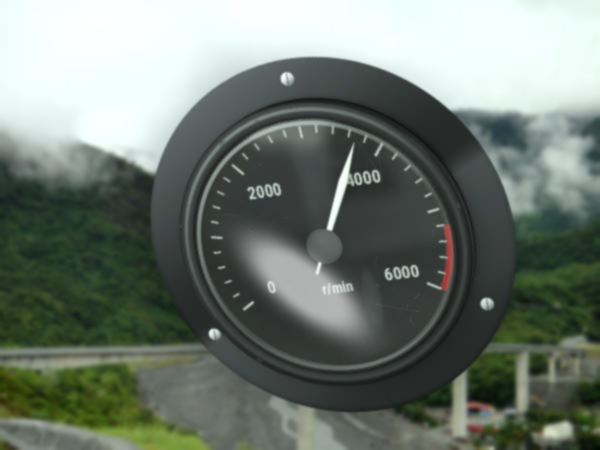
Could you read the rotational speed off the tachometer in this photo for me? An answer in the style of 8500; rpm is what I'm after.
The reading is 3700; rpm
